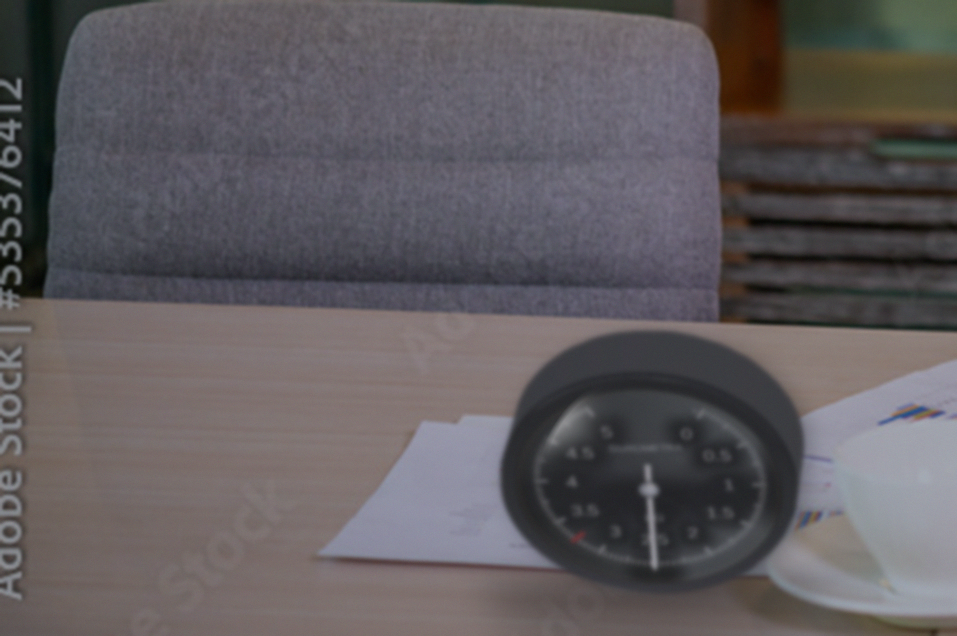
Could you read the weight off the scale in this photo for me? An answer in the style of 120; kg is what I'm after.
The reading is 2.5; kg
